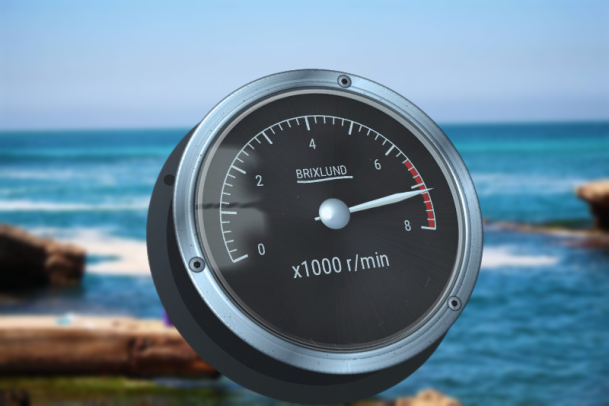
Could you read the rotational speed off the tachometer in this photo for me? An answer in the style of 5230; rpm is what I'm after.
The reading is 7200; rpm
